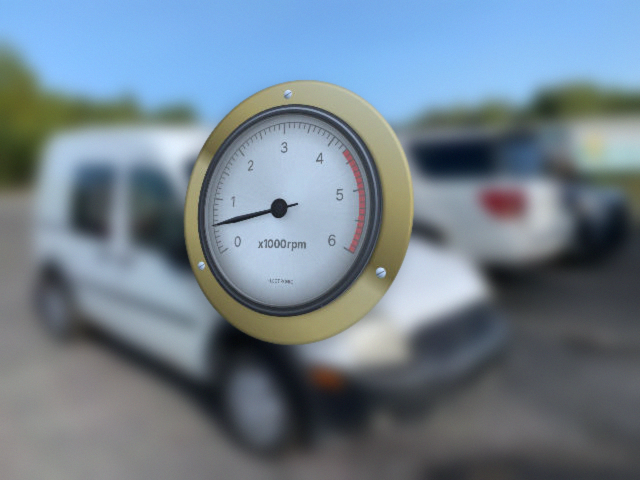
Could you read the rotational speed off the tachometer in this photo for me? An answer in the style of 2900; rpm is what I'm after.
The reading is 500; rpm
